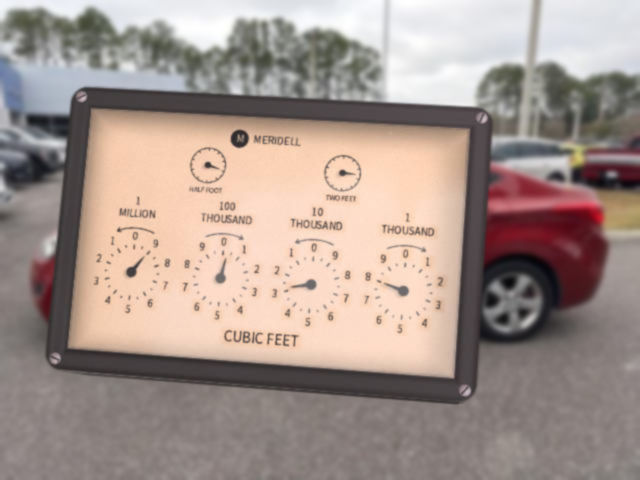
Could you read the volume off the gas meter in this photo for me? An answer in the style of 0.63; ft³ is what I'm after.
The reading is 902800; ft³
